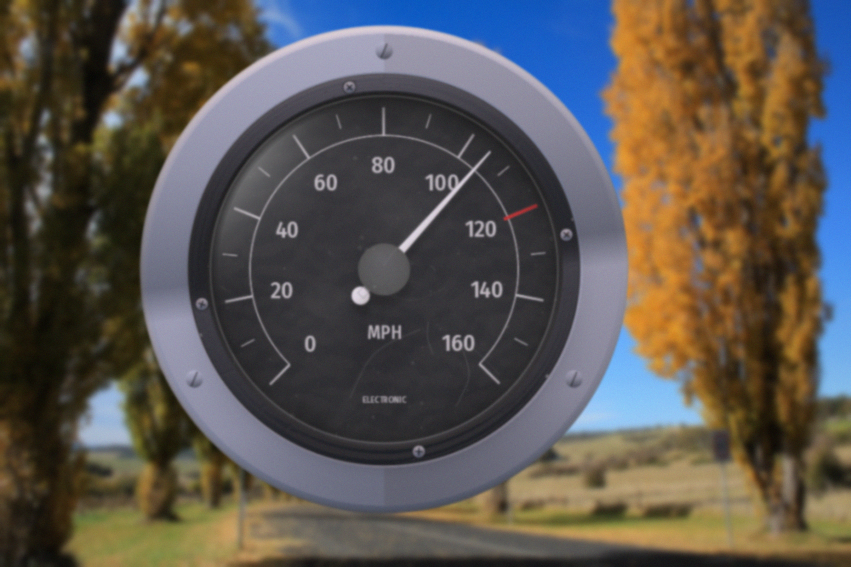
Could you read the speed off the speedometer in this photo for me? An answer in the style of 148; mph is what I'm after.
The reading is 105; mph
